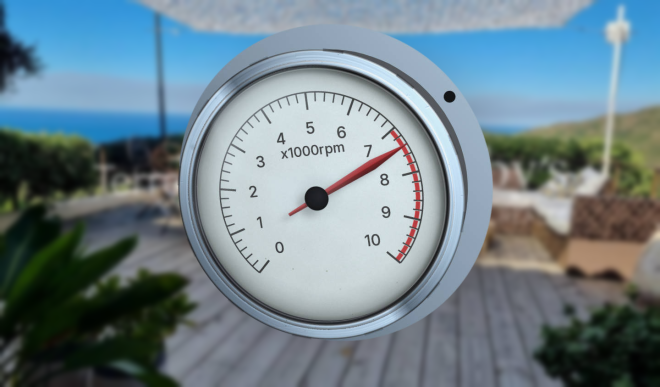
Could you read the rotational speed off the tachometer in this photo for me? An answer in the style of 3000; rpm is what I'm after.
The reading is 7400; rpm
